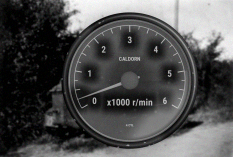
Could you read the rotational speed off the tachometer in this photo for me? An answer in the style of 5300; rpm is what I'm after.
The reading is 250; rpm
